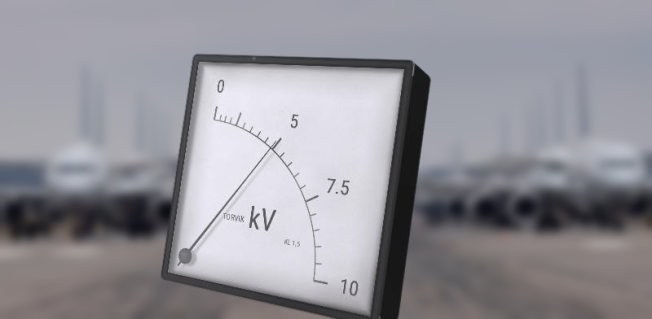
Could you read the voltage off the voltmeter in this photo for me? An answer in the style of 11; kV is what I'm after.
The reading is 5; kV
